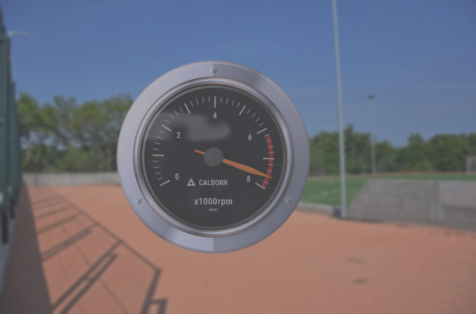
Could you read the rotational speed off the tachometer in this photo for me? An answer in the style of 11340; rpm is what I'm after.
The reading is 7600; rpm
